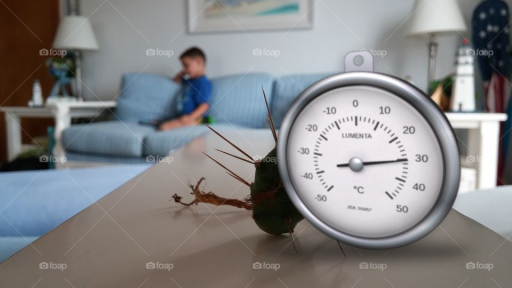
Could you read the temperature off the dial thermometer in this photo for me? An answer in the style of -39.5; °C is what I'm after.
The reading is 30; °C
